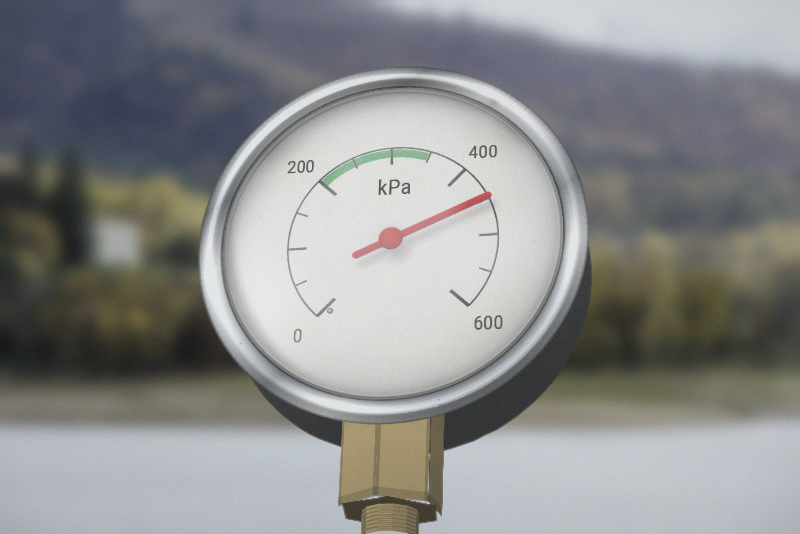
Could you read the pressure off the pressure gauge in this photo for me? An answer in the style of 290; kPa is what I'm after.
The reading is 450; kPa
